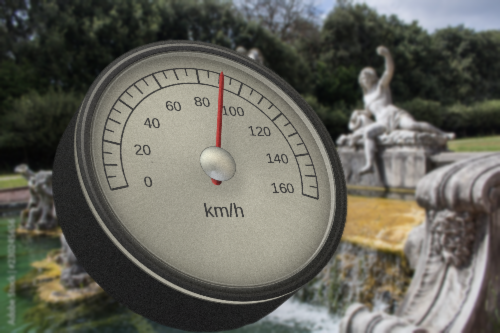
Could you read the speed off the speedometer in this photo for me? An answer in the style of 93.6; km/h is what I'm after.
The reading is 90; km/h
